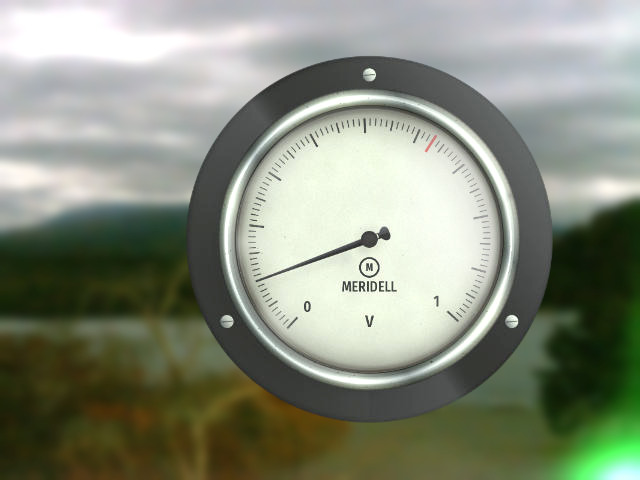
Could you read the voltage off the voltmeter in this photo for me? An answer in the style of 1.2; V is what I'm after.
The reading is 0.1; V
